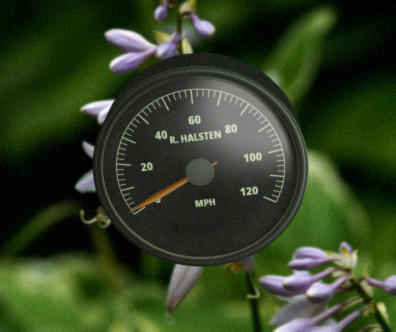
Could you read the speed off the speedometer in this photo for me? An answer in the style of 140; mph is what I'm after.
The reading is 2; mph
